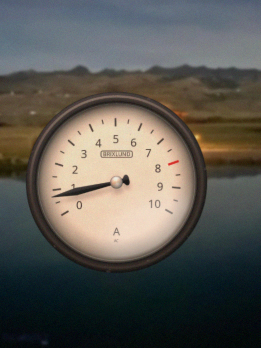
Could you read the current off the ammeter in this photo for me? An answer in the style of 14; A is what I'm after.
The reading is 0.75; A
